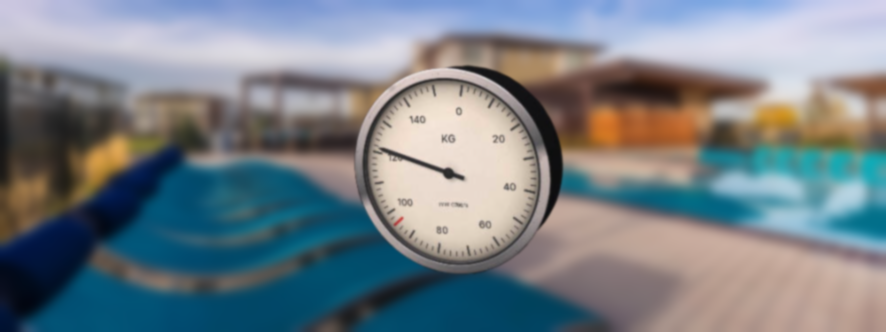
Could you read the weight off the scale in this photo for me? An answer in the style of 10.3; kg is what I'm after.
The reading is 122; kg
